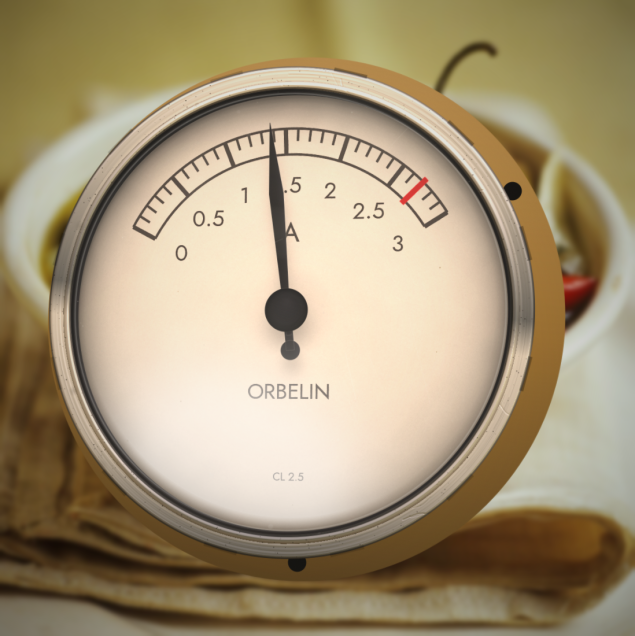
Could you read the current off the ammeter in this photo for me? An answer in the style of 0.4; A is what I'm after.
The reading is 1.4; A
